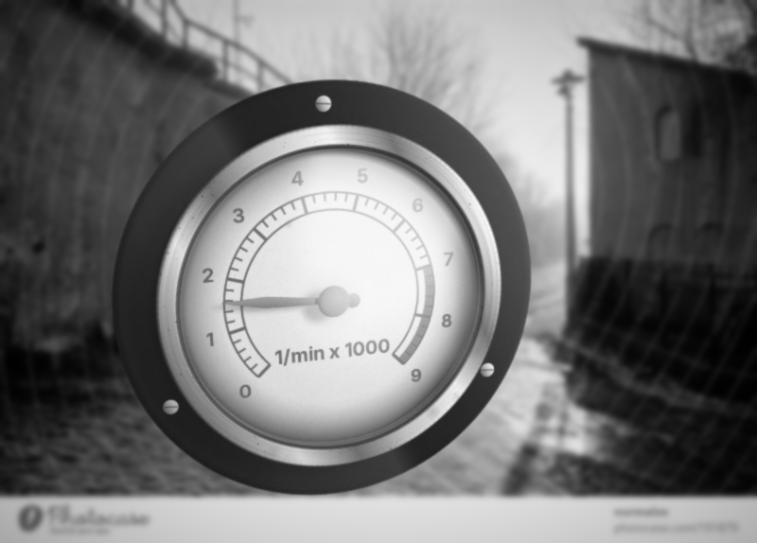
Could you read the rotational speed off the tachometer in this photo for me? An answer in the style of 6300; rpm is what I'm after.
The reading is 1600; rpm
